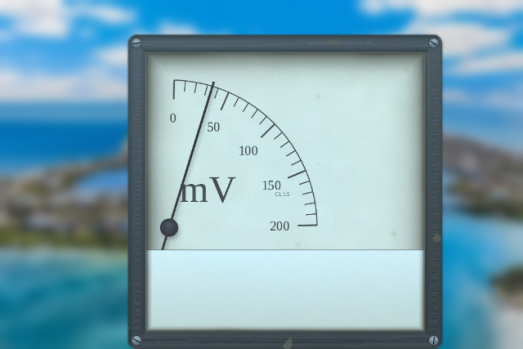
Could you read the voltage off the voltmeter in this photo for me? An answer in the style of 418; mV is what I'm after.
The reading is 35; mV
